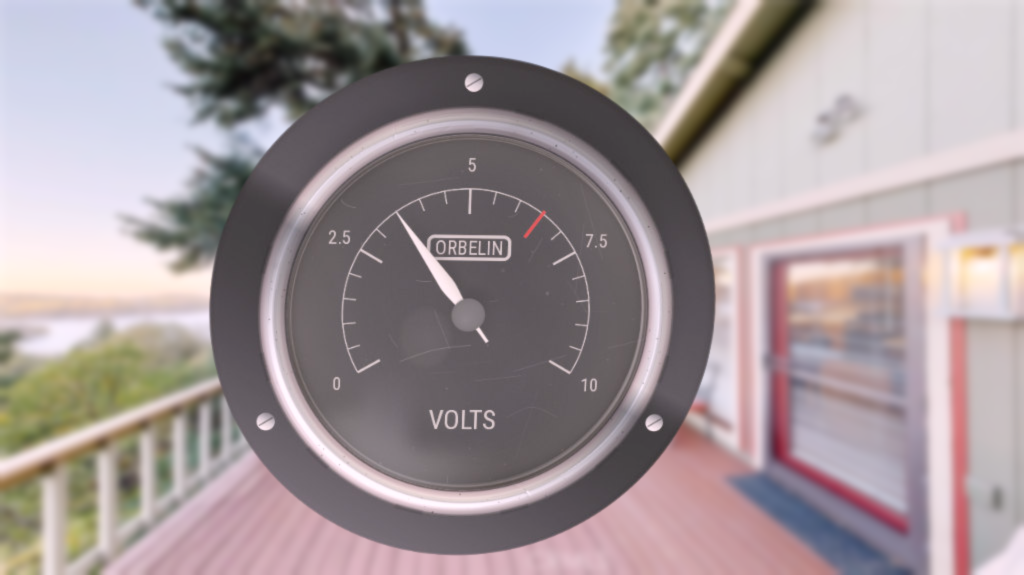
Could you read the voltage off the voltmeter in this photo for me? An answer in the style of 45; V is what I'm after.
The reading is 3.5; V
